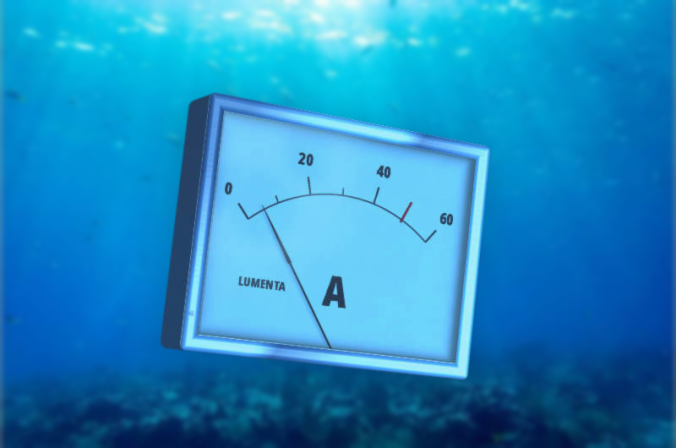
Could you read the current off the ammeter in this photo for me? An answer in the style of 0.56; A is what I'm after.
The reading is 5; A
